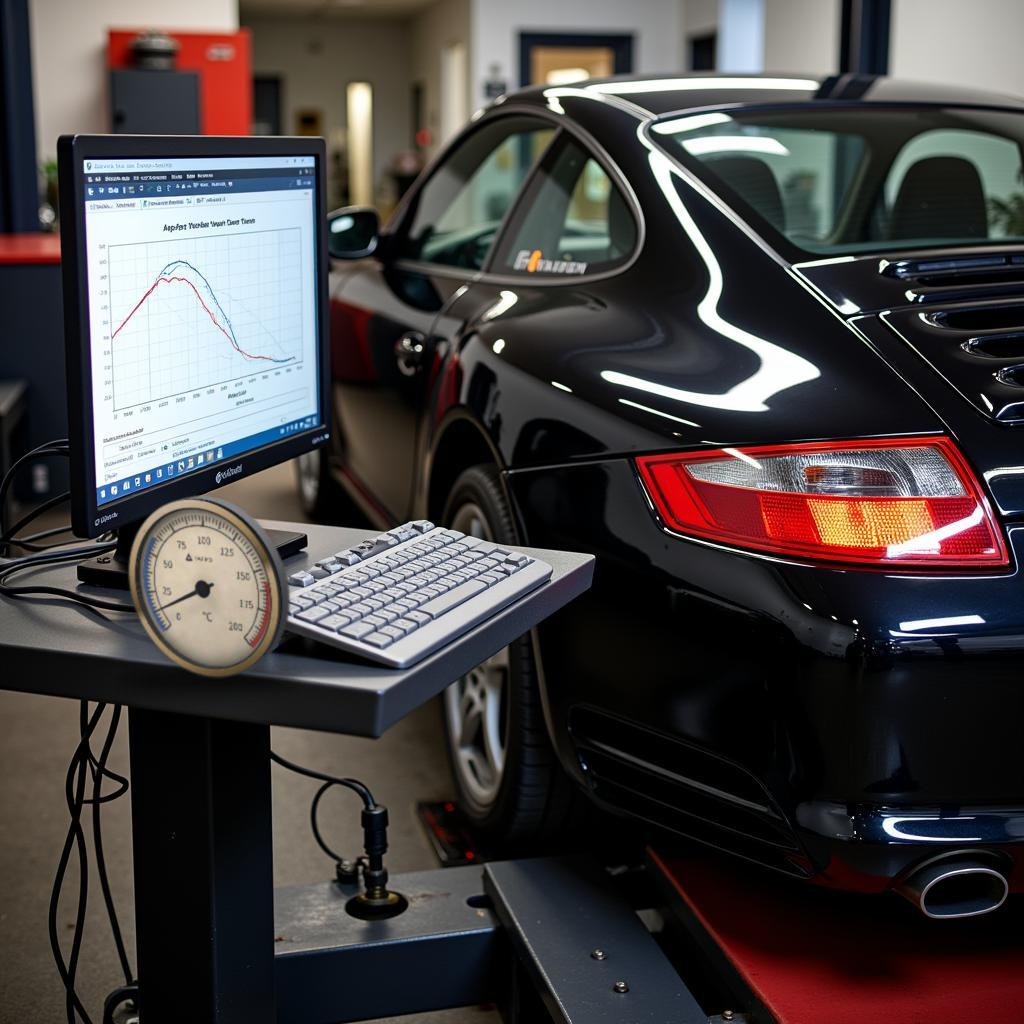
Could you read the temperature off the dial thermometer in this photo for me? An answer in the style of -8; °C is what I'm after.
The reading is 12.5; °C
